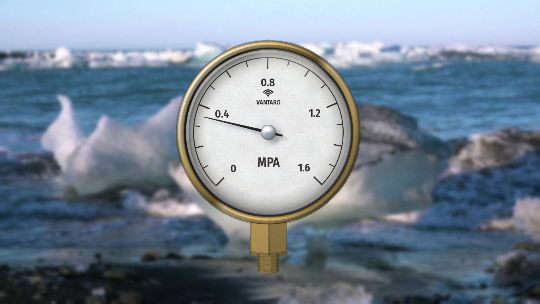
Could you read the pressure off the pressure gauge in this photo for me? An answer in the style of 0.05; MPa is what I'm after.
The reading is 0.35; MPa
